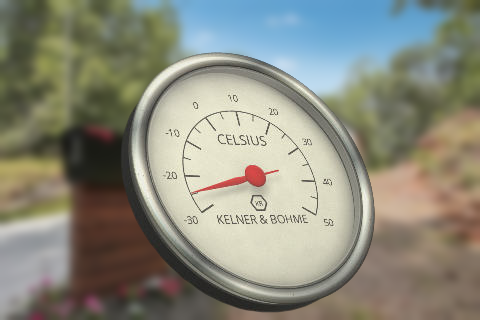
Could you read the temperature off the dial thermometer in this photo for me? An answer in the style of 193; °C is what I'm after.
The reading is -25; °C
